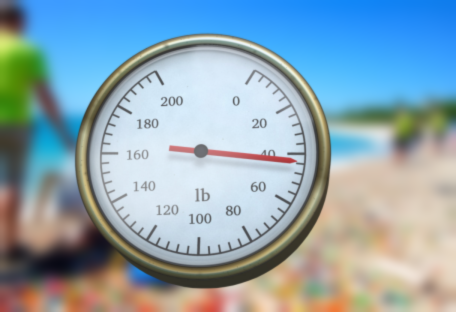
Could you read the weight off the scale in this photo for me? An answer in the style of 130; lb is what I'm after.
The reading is 44; lb
